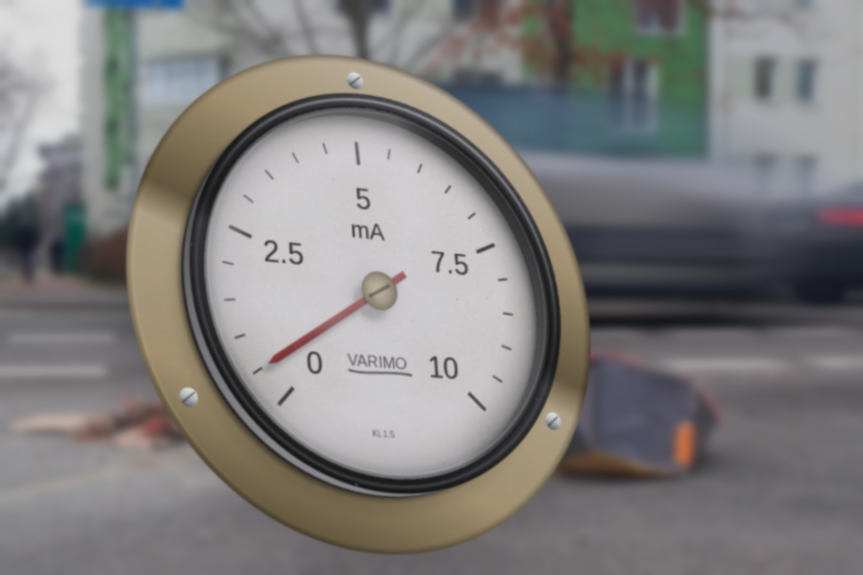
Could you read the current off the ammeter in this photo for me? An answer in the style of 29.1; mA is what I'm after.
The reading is 0.5; mA
